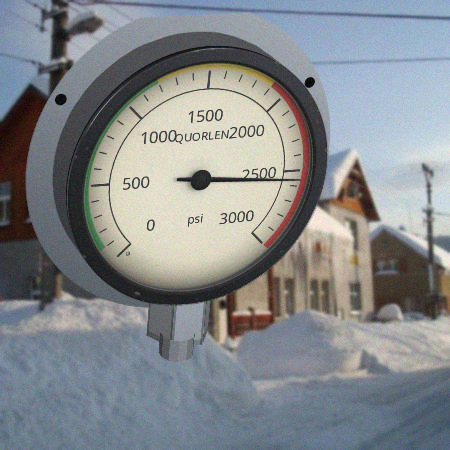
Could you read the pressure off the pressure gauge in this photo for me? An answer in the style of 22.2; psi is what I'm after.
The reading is 2550; psi
